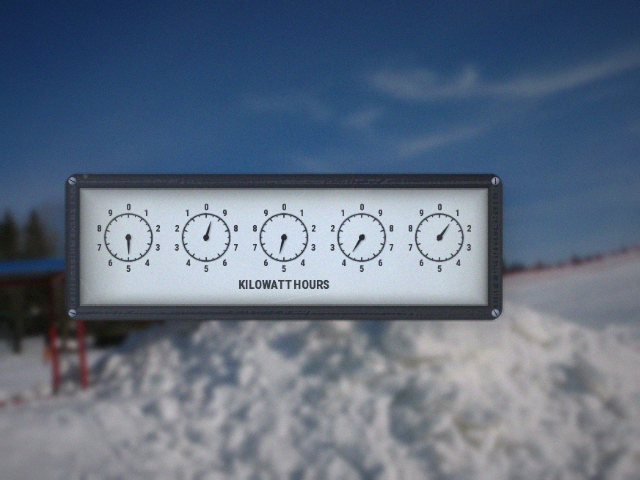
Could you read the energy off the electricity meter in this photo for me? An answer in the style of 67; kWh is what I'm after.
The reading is 49541; kWh
